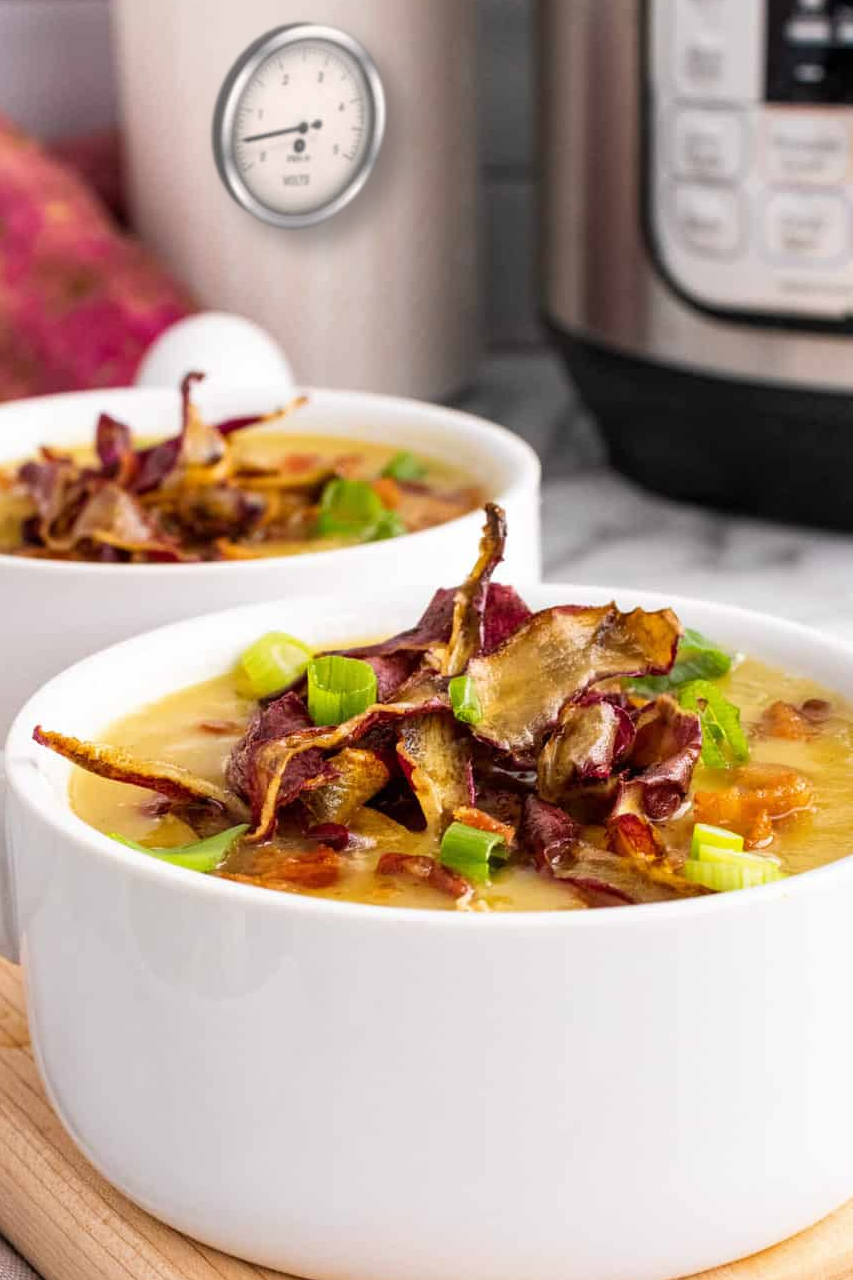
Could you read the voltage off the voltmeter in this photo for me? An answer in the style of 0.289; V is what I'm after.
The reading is 0.5; V
